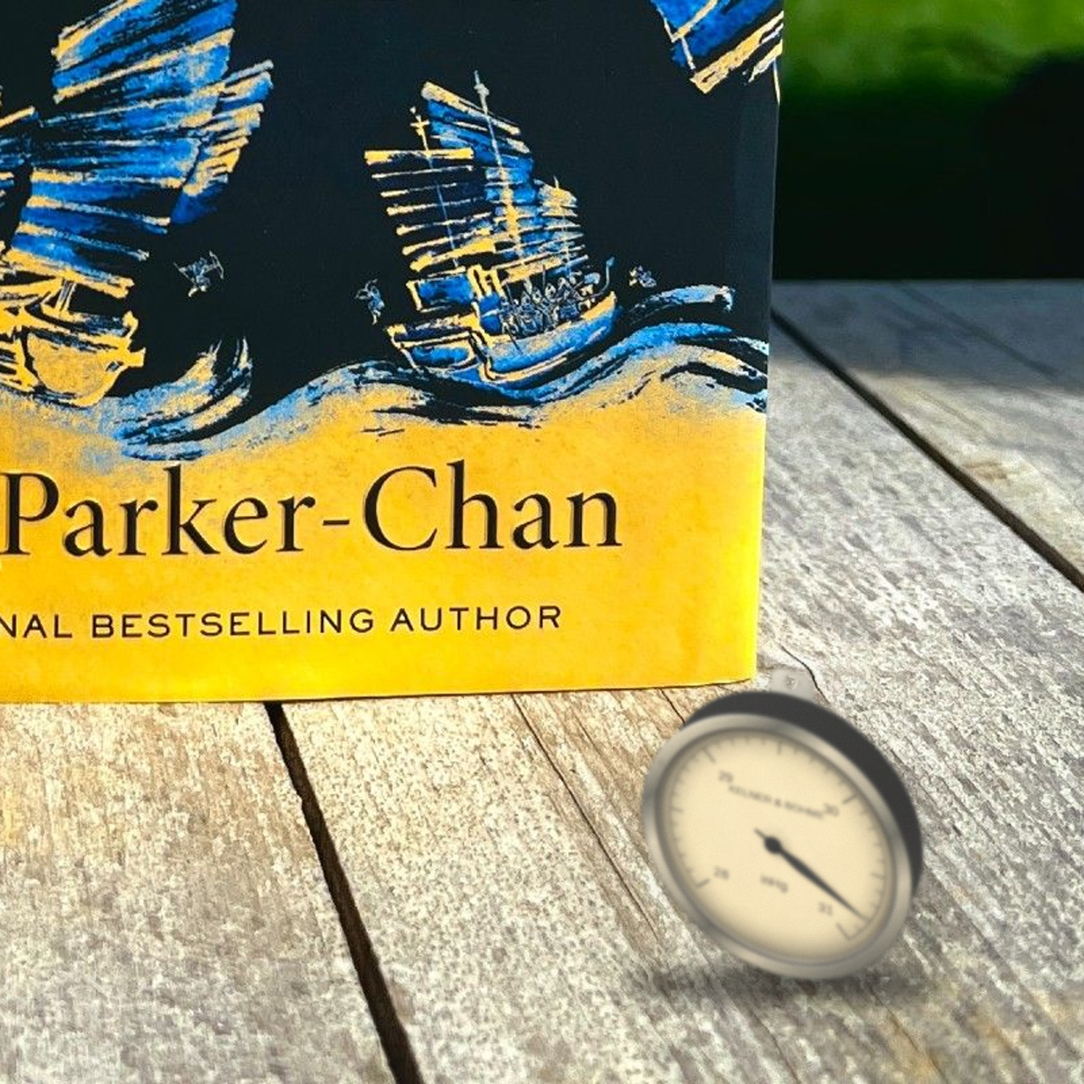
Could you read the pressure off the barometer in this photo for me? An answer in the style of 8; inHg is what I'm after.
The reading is 30.8; inHg
